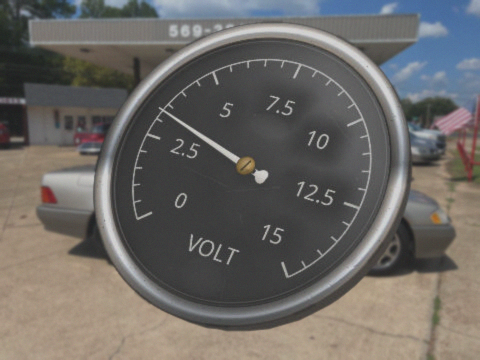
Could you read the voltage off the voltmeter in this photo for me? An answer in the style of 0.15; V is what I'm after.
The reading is 3.25; V
